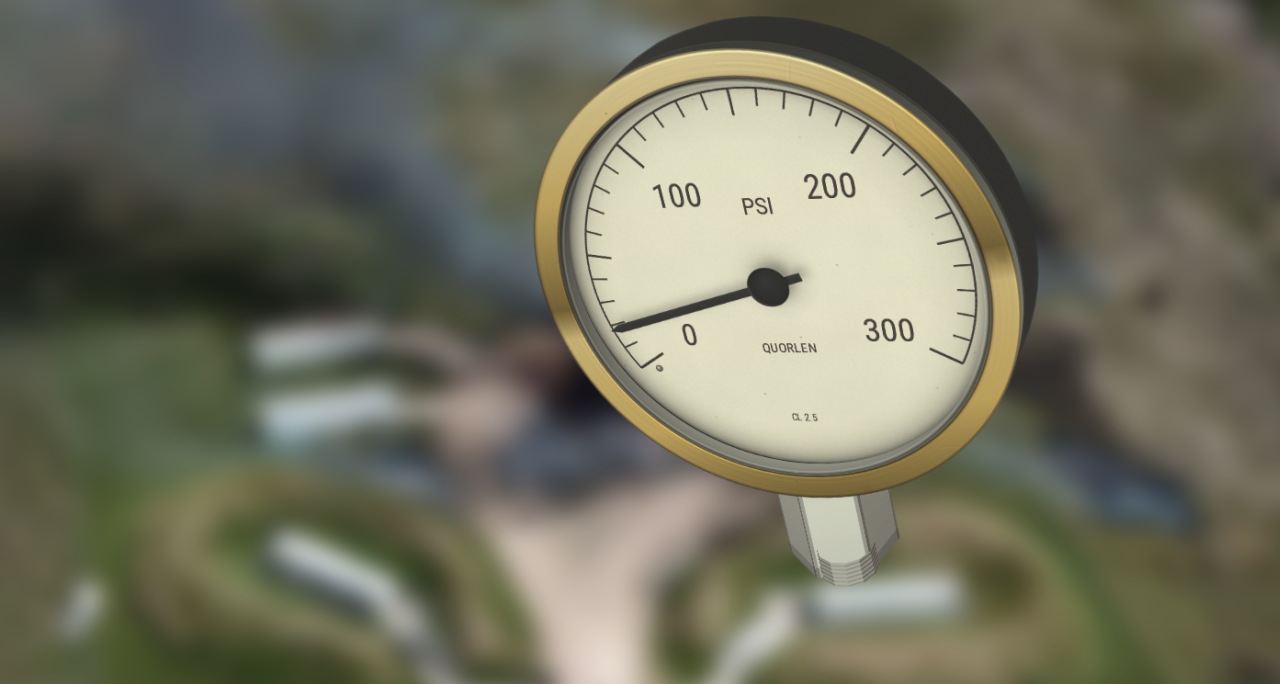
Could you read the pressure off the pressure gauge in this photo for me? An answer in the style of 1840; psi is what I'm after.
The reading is 20; psi
